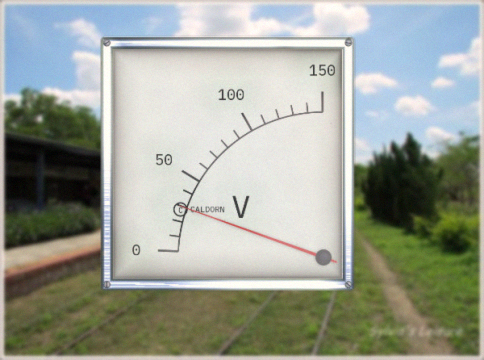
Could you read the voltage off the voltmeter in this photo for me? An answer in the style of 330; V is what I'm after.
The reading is 30; V
